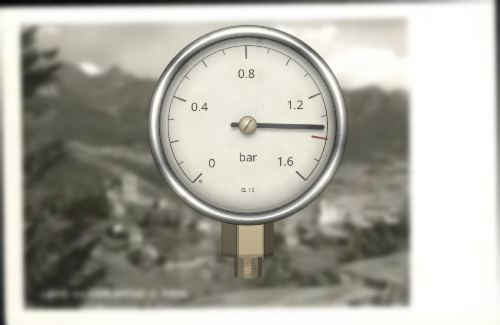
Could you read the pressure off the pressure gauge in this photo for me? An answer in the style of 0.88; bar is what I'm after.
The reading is 1.35; bar
